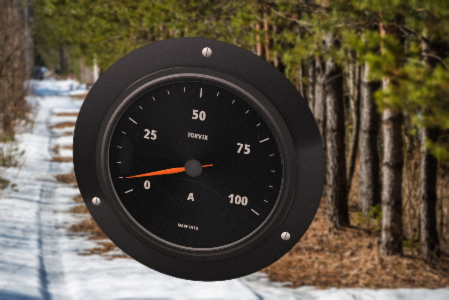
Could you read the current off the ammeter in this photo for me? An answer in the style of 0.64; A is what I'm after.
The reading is 5; A
